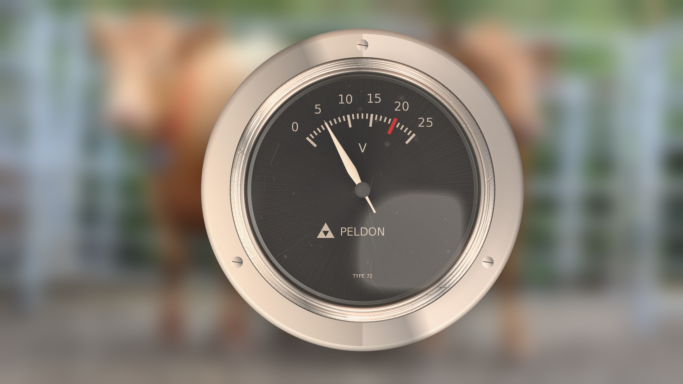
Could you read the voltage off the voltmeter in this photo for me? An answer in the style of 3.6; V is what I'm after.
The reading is 5; V
